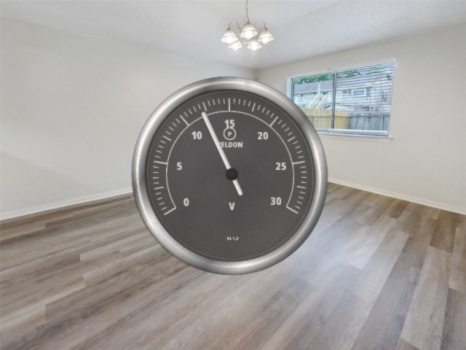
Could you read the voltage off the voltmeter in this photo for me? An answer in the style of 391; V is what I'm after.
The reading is 12; V
